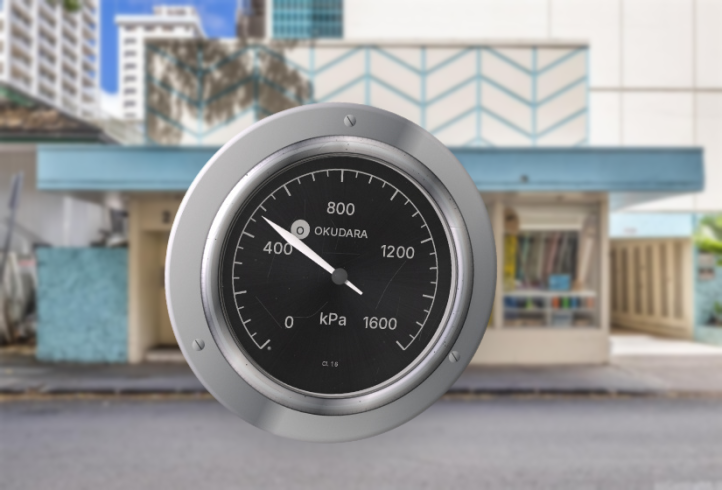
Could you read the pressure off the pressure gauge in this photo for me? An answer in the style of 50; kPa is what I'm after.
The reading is 475; kPa
